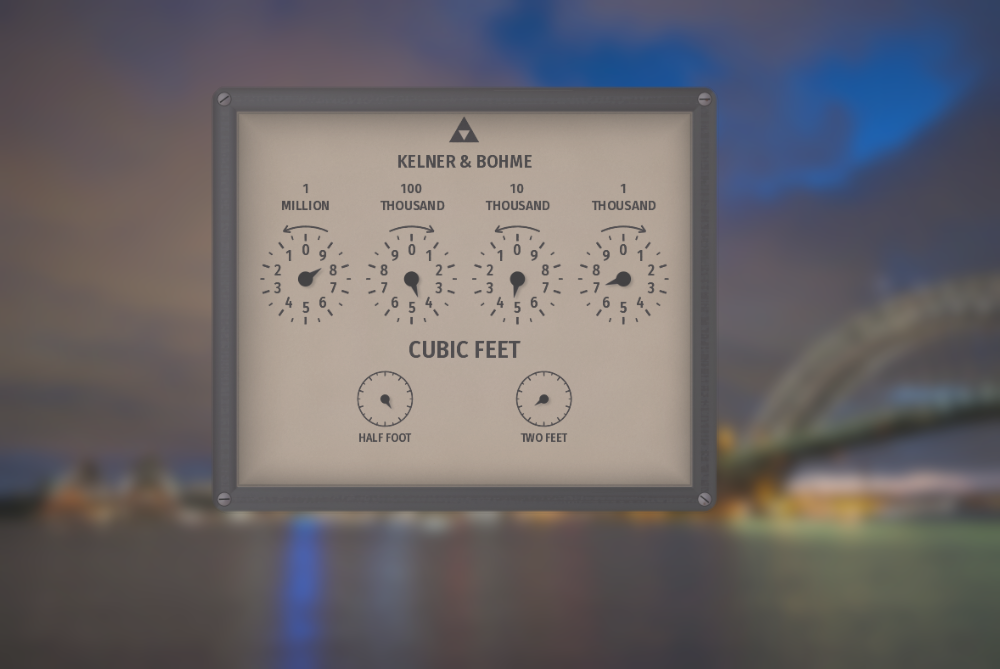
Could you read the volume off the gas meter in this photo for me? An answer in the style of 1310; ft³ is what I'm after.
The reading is 844700; ft³
